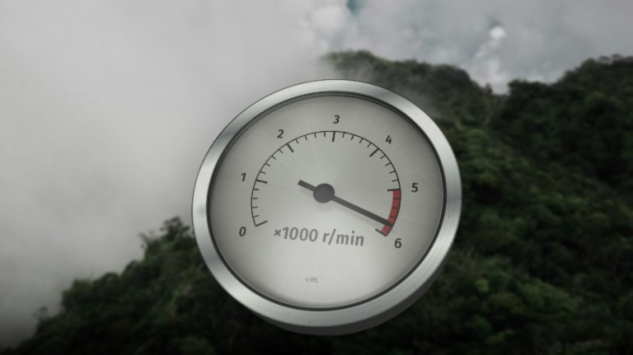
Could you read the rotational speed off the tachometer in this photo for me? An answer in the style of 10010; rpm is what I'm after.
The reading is 5800; rpm
